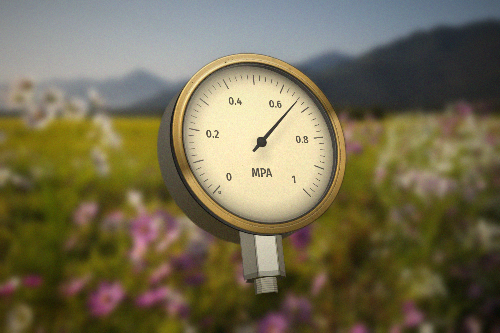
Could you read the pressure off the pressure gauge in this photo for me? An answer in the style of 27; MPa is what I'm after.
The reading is 0.66; MPa
